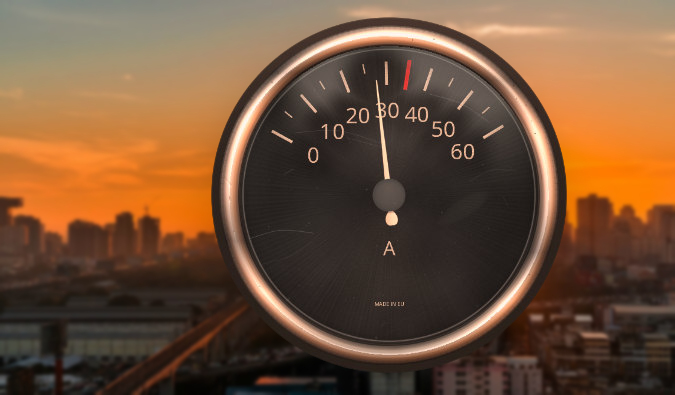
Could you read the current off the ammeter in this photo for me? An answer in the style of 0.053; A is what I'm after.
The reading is 27.5; A
